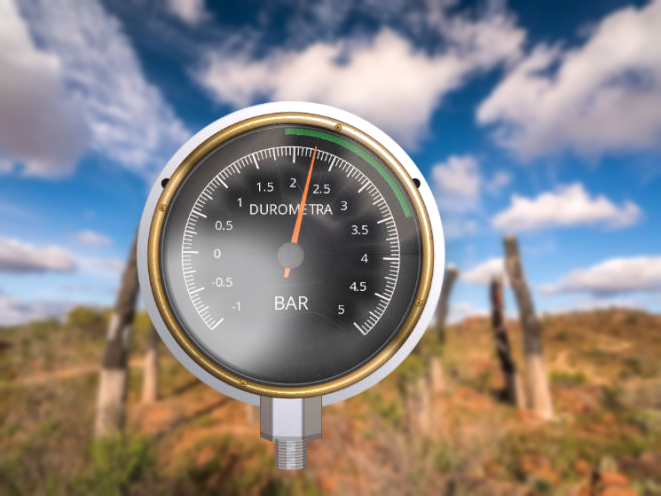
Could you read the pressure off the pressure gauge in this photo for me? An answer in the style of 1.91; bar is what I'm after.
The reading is 2.25; bar
